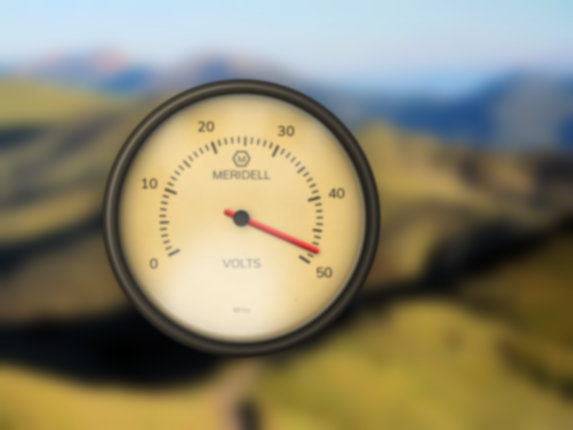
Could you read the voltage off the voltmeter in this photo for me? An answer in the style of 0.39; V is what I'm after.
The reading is 48; V
